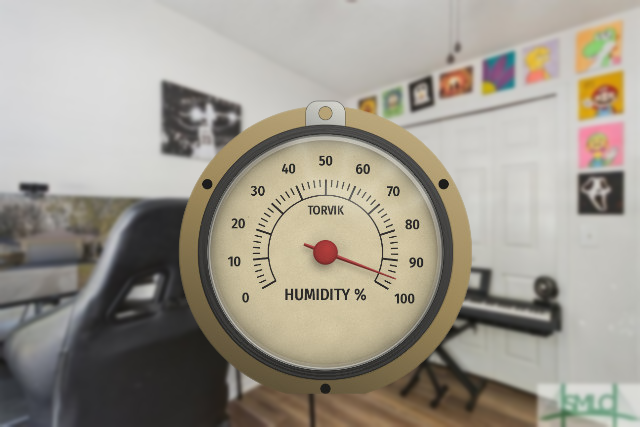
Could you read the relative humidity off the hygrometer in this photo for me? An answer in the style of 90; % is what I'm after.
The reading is 96; %
